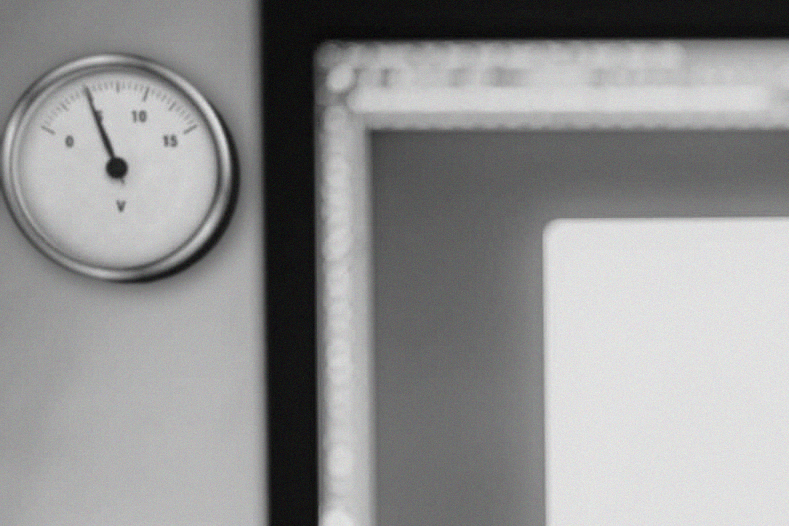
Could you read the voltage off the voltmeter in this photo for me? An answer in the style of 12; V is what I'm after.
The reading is 5; V
